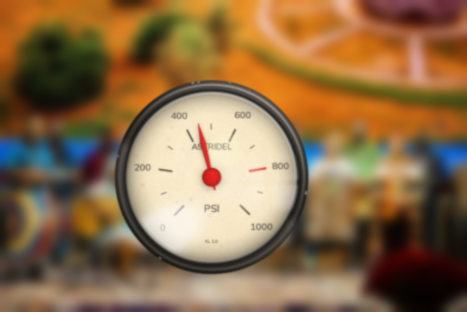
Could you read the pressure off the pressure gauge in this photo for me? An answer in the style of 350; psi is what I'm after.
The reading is 450; psi
